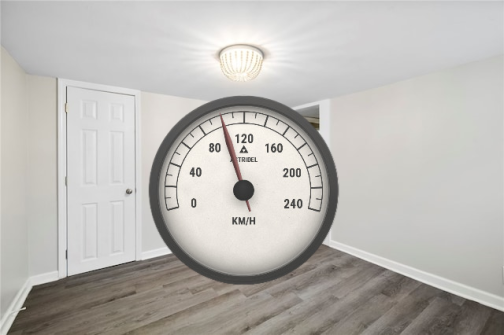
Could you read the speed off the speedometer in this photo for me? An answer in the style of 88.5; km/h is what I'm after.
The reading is 100; km/h
